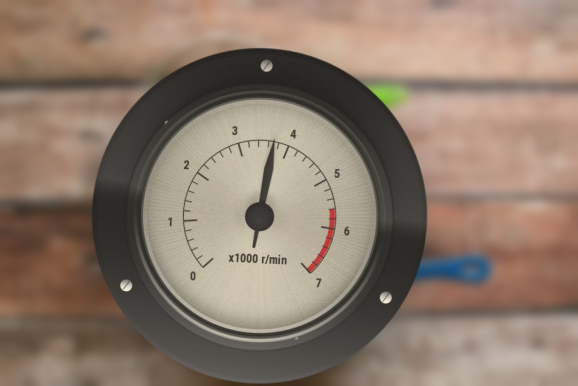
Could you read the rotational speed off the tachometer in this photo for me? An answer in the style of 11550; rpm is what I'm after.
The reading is 3700; rpm
